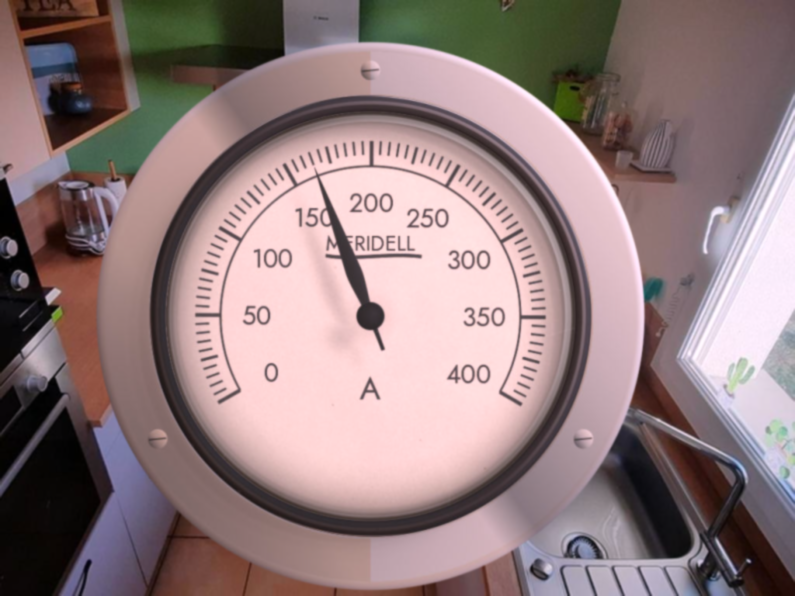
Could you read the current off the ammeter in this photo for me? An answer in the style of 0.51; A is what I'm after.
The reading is 165; A
